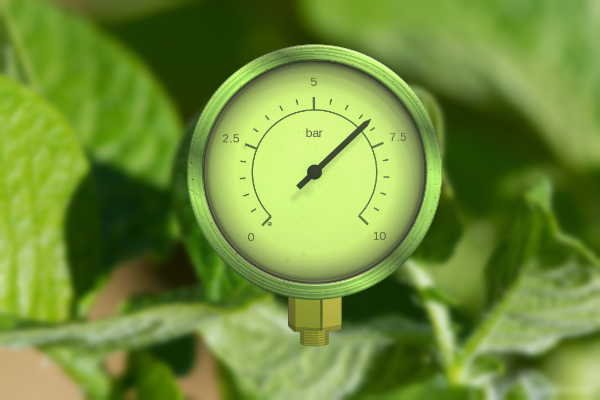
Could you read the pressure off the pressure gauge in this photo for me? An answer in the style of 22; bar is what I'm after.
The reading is 6.75; bar
